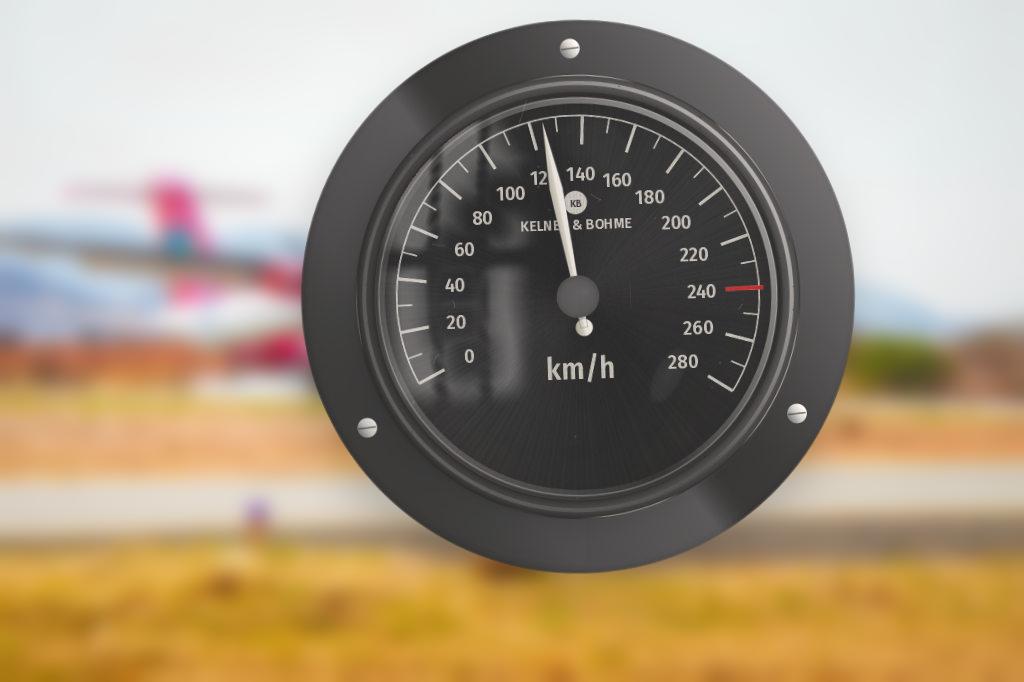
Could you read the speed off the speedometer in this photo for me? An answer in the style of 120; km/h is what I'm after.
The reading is 125; km/h
